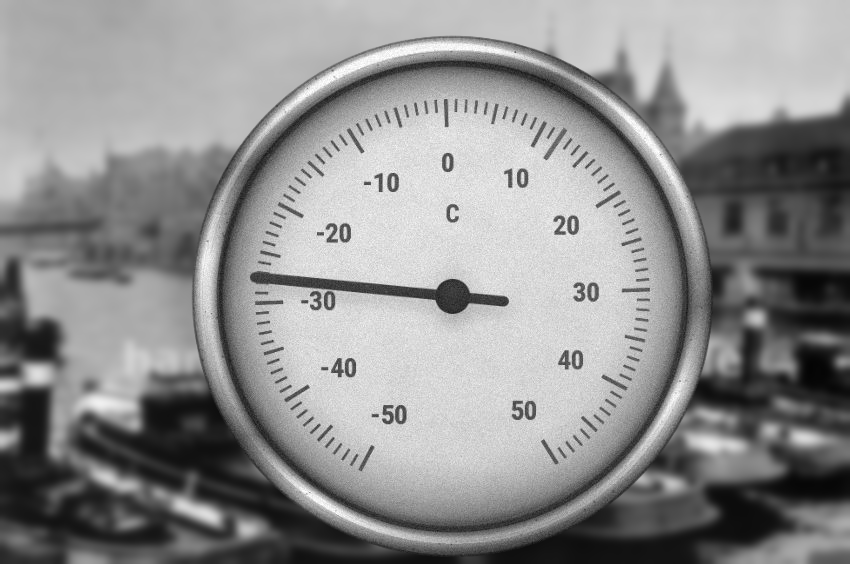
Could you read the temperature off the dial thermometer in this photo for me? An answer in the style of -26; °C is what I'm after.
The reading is -27.5; °C
